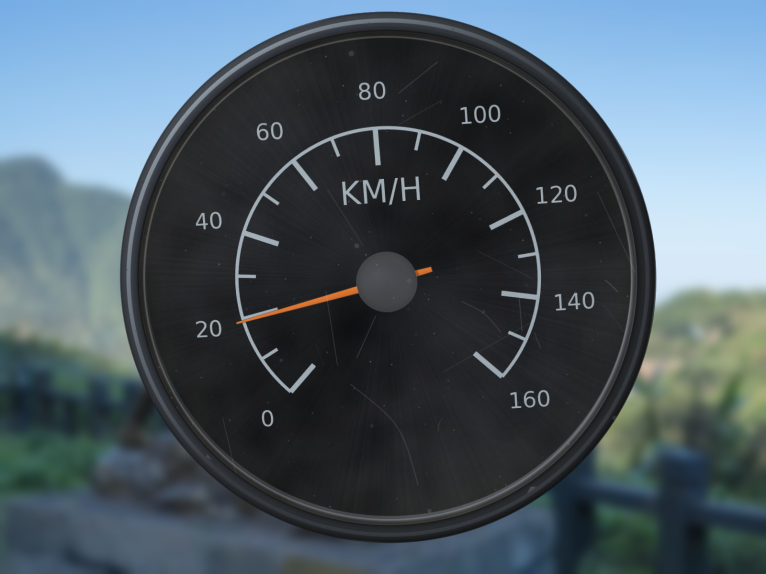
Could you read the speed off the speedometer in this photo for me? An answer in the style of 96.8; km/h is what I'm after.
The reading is 20; km/h
